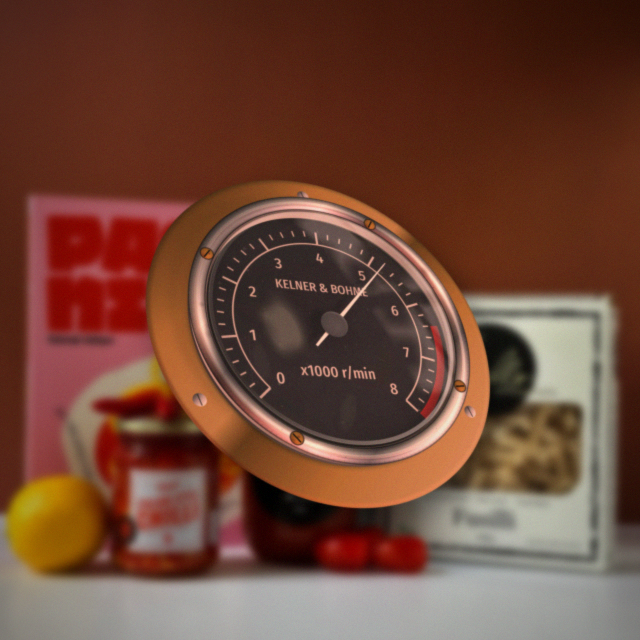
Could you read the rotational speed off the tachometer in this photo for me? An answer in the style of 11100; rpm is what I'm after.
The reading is 5200; rpm
